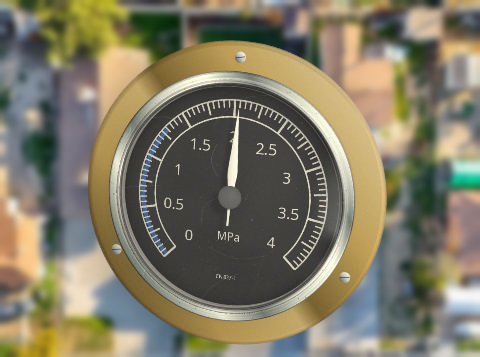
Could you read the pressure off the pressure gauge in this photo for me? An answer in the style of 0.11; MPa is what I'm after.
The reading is 2.05; MPa
